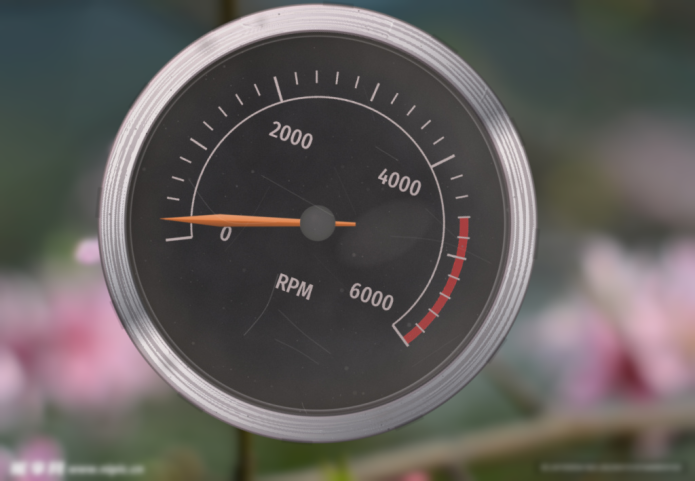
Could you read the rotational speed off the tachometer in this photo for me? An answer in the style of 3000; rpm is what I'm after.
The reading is 200; rpm
